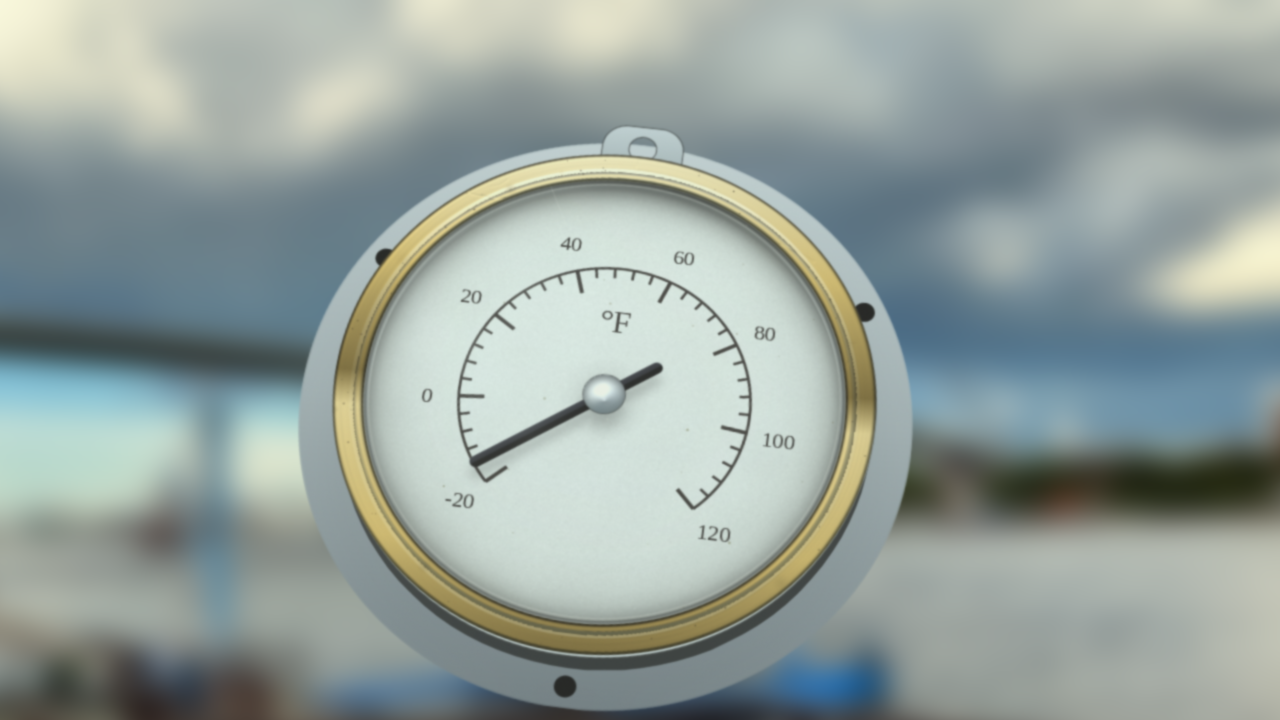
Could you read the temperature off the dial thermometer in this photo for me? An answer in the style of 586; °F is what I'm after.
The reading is -16; °F
